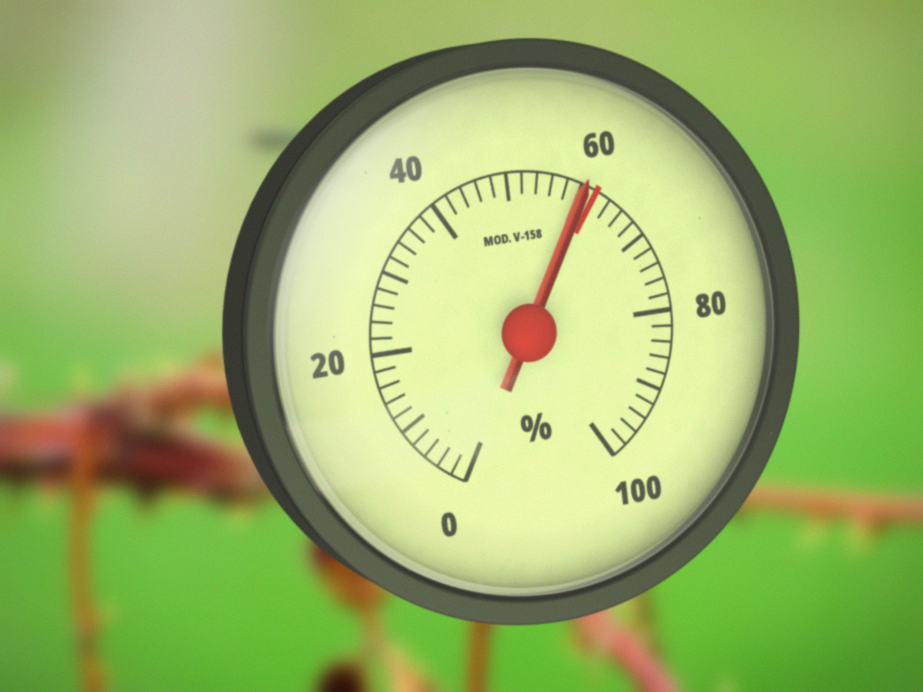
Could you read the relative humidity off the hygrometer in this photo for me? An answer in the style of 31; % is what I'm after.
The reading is 60; %
